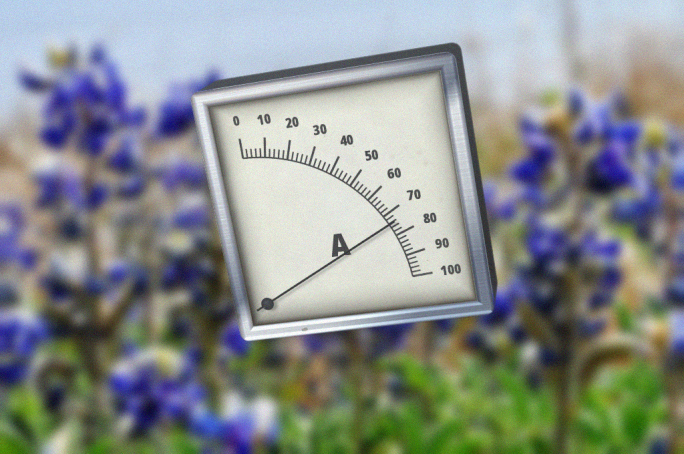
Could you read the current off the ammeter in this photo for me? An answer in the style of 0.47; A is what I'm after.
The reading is 74; A
